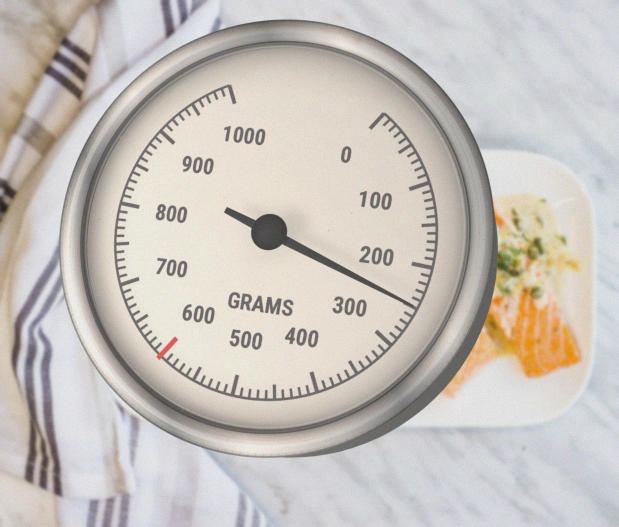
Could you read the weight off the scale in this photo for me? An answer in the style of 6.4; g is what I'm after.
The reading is 250; g
